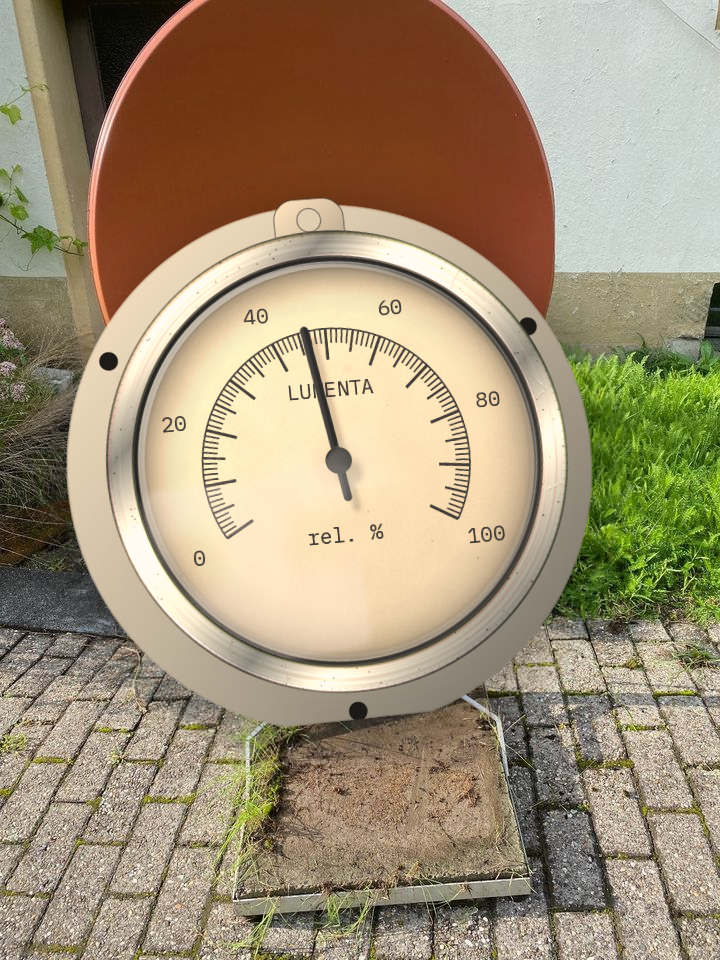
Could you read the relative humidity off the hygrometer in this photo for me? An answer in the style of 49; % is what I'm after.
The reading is 46; %
